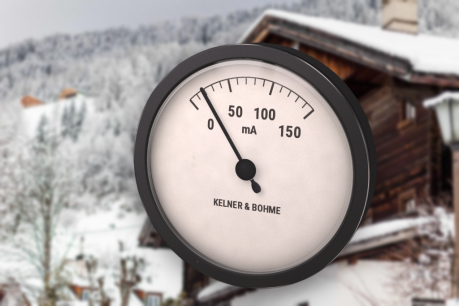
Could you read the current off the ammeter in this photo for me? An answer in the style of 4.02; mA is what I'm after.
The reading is 20; mA
